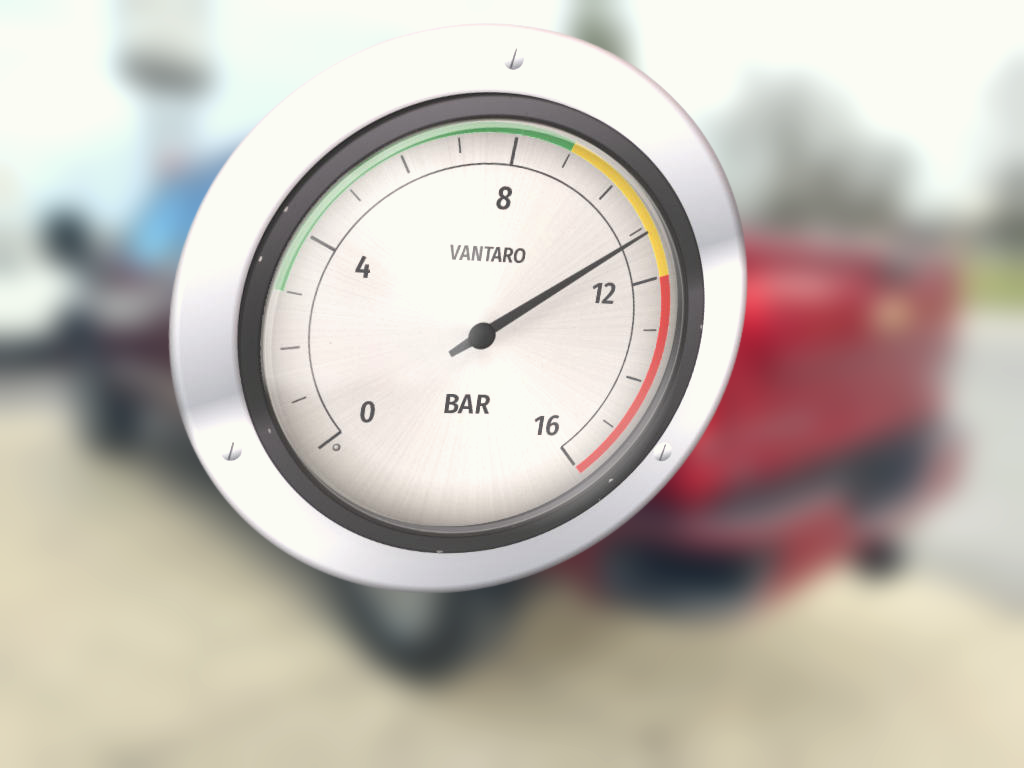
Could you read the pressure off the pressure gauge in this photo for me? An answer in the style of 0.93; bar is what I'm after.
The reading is 11; bar
